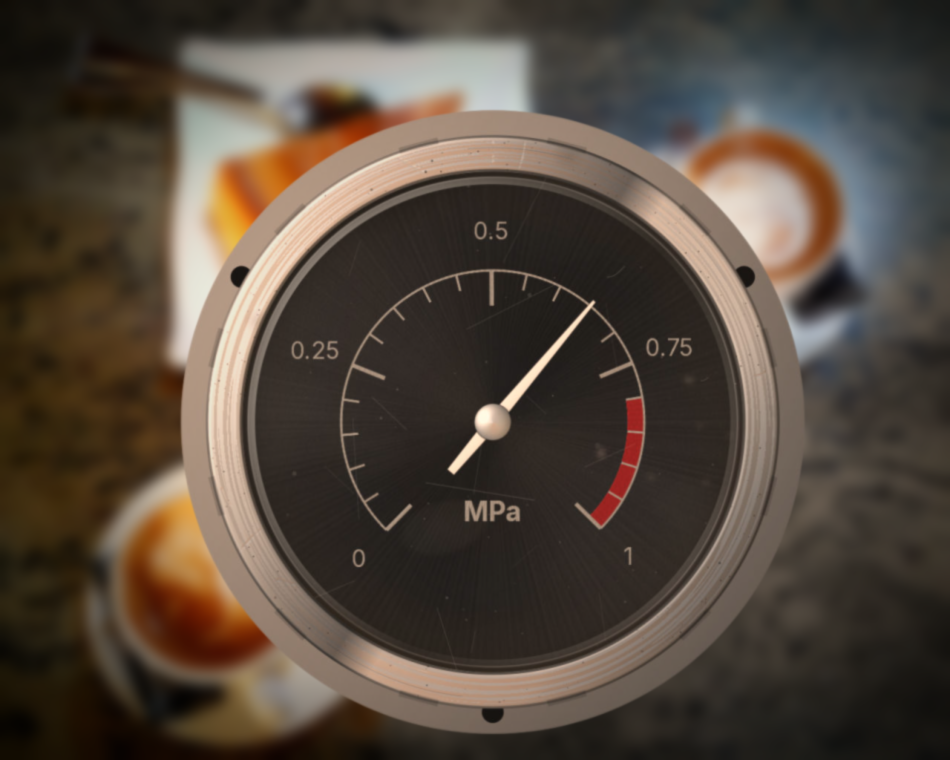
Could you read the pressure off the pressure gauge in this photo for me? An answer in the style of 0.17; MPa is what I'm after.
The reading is 0.65; MPa
